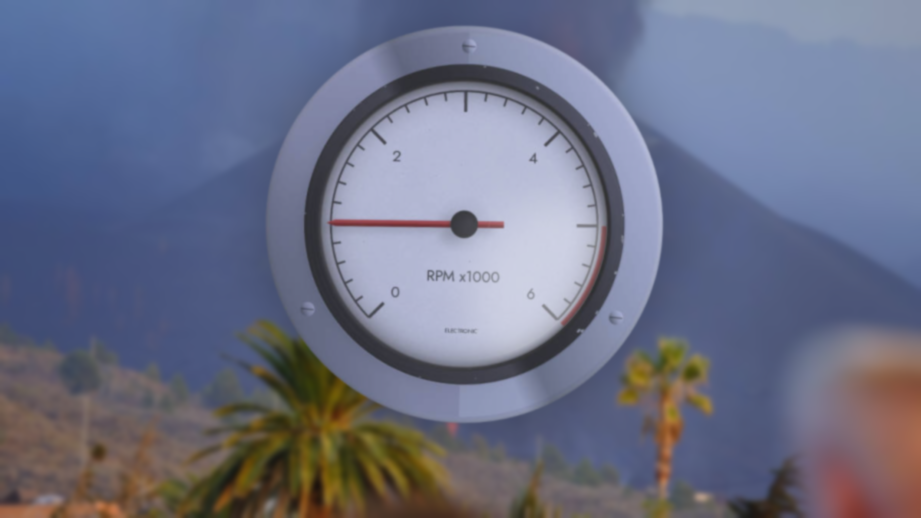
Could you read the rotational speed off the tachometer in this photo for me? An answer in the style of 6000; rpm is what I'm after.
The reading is 1000; rpm
